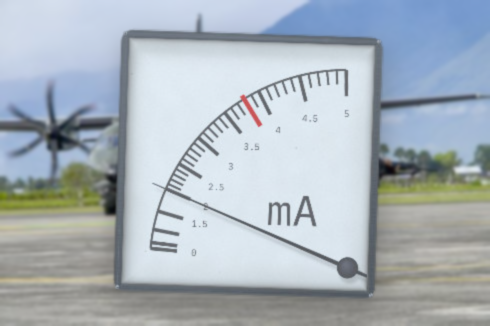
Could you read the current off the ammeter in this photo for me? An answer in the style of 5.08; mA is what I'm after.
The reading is 2; mA
